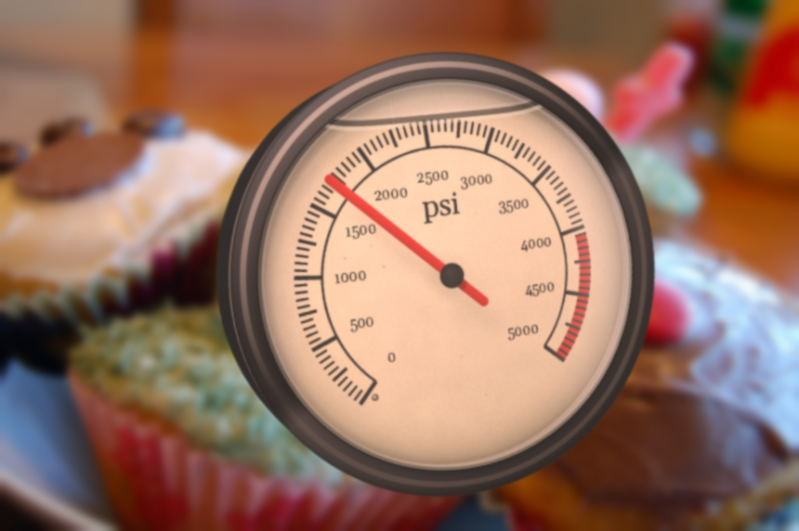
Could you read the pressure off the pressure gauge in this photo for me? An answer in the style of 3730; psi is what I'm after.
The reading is 1700; psi
